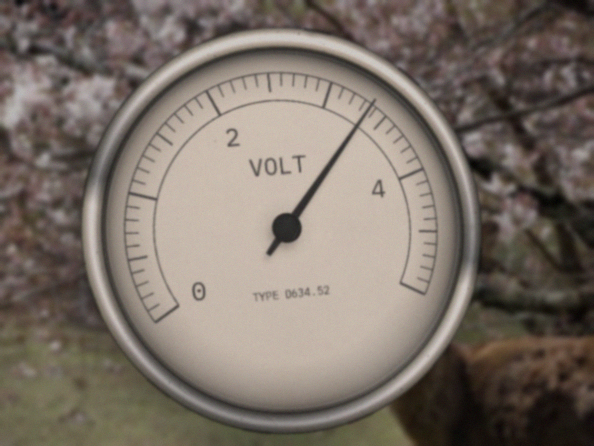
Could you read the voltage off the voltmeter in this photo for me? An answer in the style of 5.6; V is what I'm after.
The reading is 3.35; V
